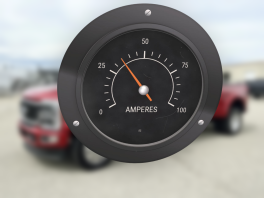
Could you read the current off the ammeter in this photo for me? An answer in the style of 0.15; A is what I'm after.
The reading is 35; A
